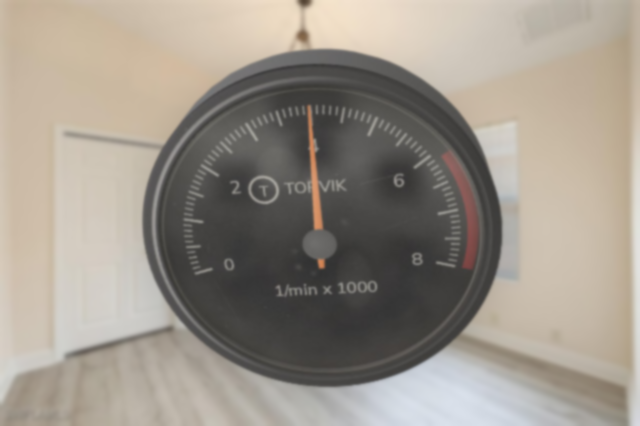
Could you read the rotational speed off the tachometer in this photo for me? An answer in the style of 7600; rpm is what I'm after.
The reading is 4000; rpm
